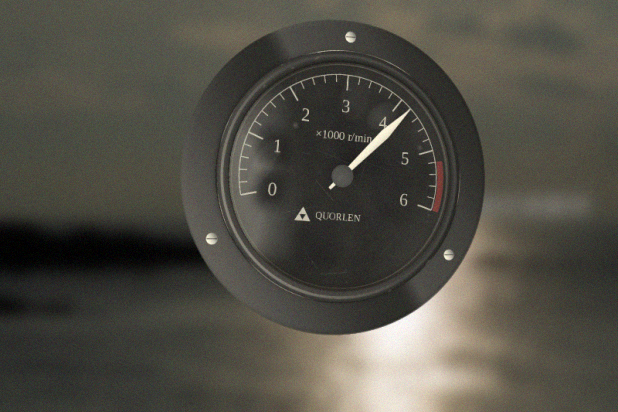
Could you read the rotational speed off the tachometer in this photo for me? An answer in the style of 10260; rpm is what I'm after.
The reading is 4200; rpm
